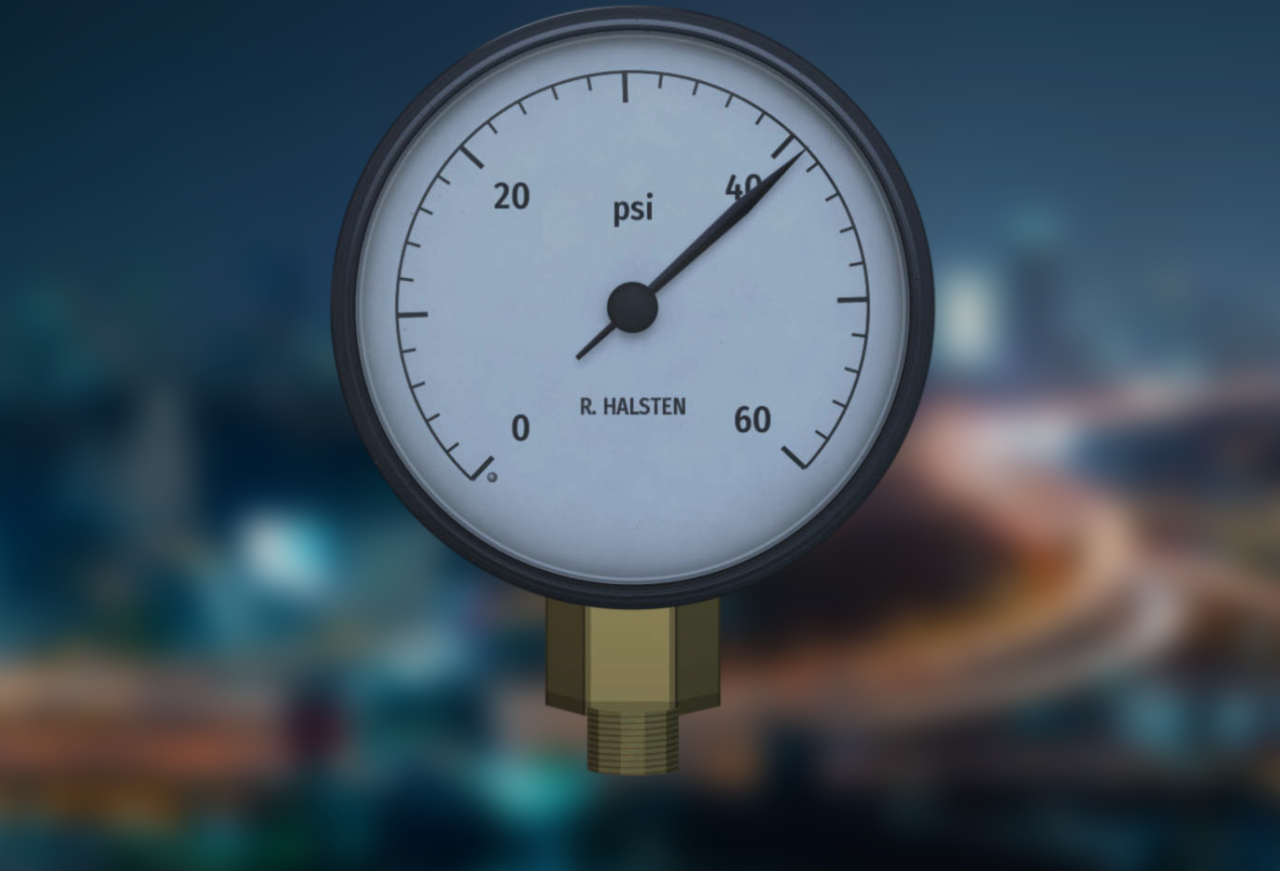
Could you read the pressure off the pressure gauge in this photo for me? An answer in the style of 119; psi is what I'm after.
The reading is 41; psi
